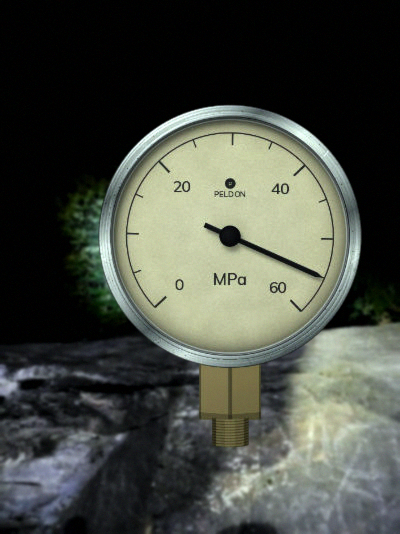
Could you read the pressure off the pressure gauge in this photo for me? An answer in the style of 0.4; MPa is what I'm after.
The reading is 55; MPa
